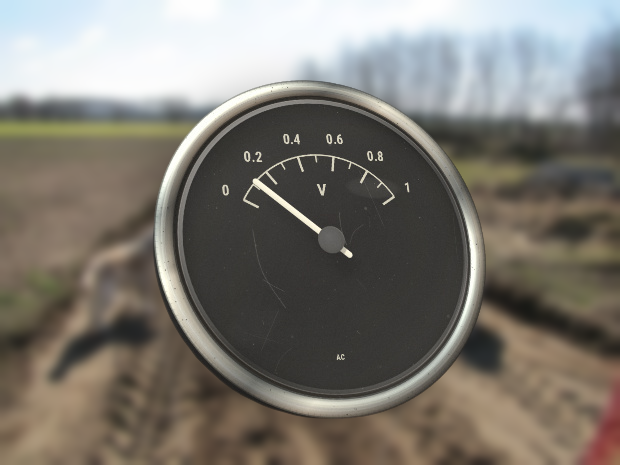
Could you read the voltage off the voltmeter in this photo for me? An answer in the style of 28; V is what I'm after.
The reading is 0.1; V
